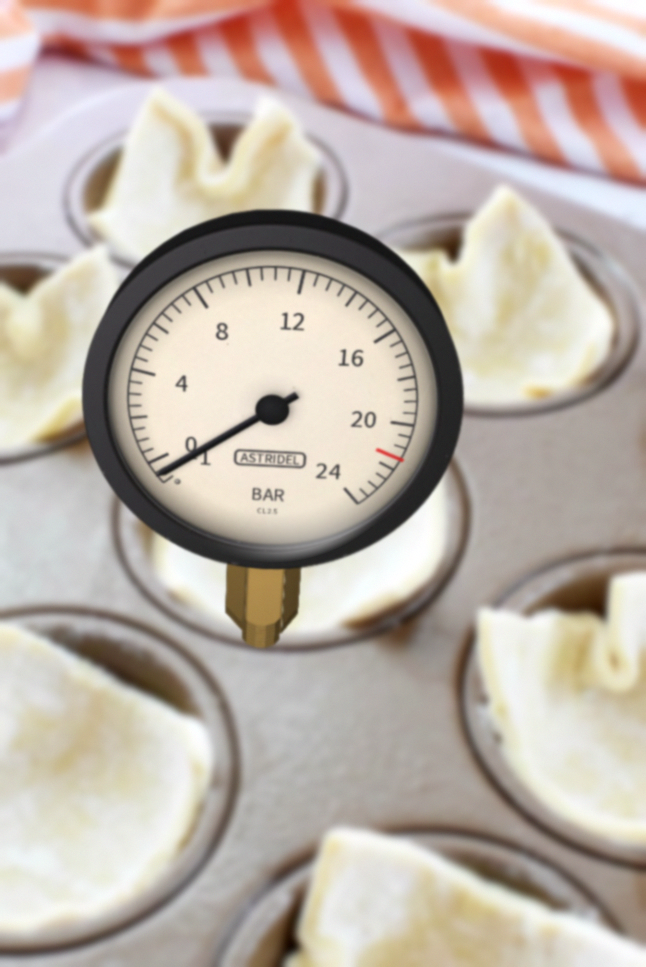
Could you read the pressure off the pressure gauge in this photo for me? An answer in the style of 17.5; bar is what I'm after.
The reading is -0.5; bar
